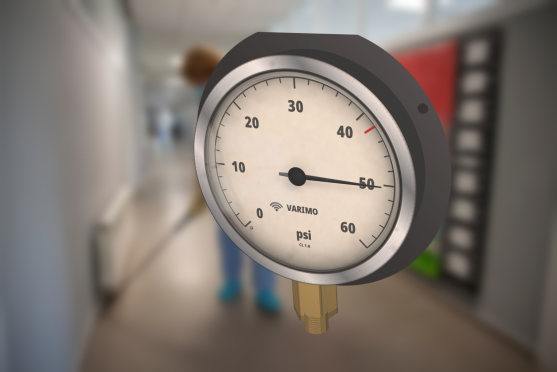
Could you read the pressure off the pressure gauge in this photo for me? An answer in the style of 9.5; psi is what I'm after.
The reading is 50; psi
